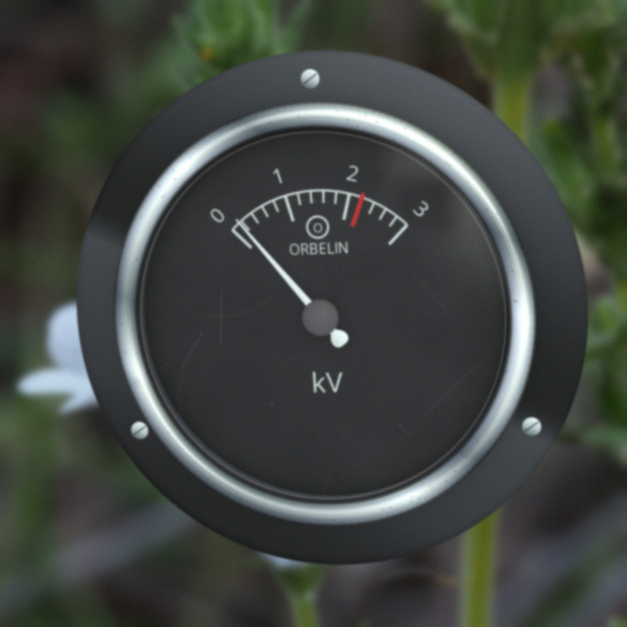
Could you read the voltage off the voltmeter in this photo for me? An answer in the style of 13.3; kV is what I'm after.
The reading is 0.2; kV
